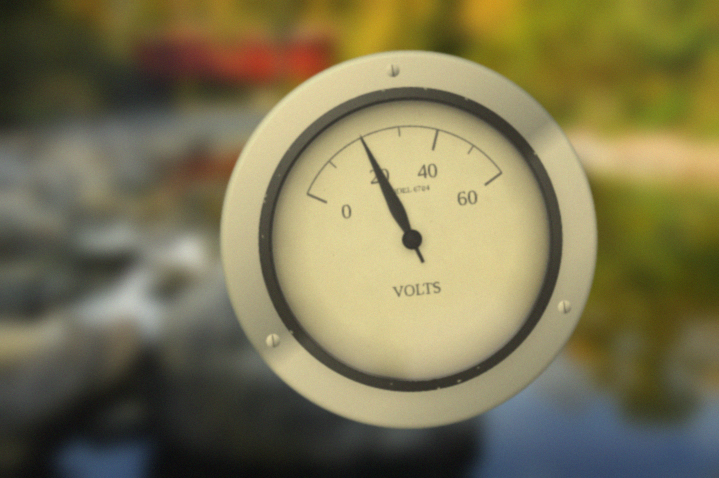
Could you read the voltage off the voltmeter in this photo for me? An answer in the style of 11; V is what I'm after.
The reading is 20; V
